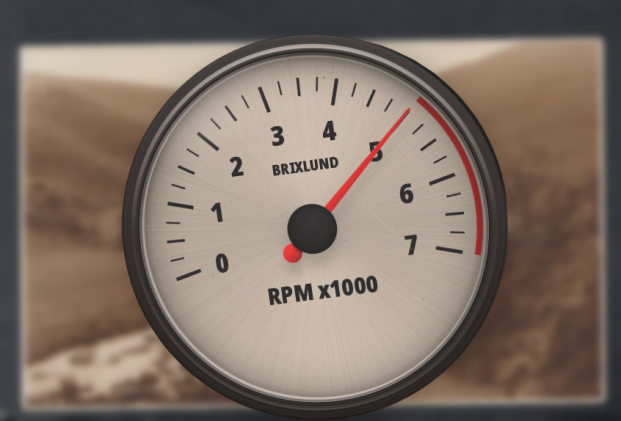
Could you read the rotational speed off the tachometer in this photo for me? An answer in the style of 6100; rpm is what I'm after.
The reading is 5000; rpm
